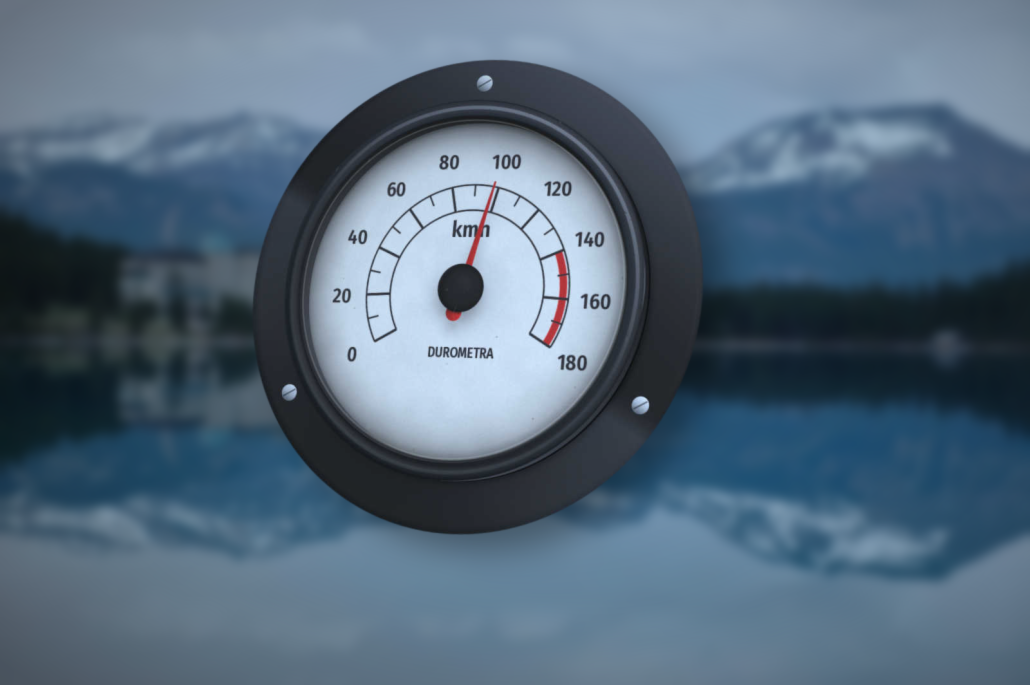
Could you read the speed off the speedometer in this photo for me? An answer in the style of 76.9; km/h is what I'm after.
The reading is 100; km/h
